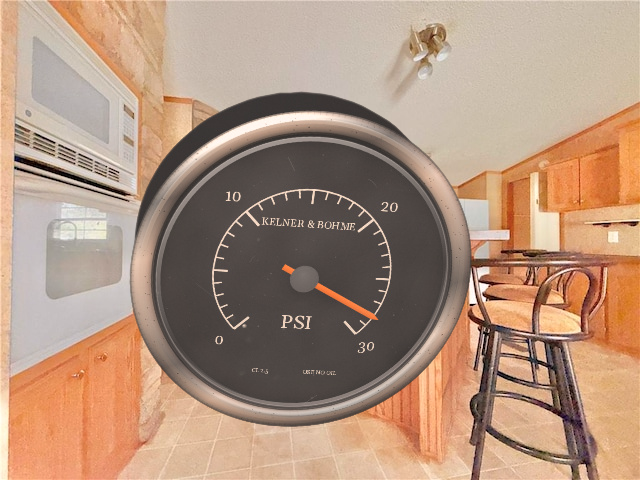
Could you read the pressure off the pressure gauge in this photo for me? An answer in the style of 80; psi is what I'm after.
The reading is 28; psi
